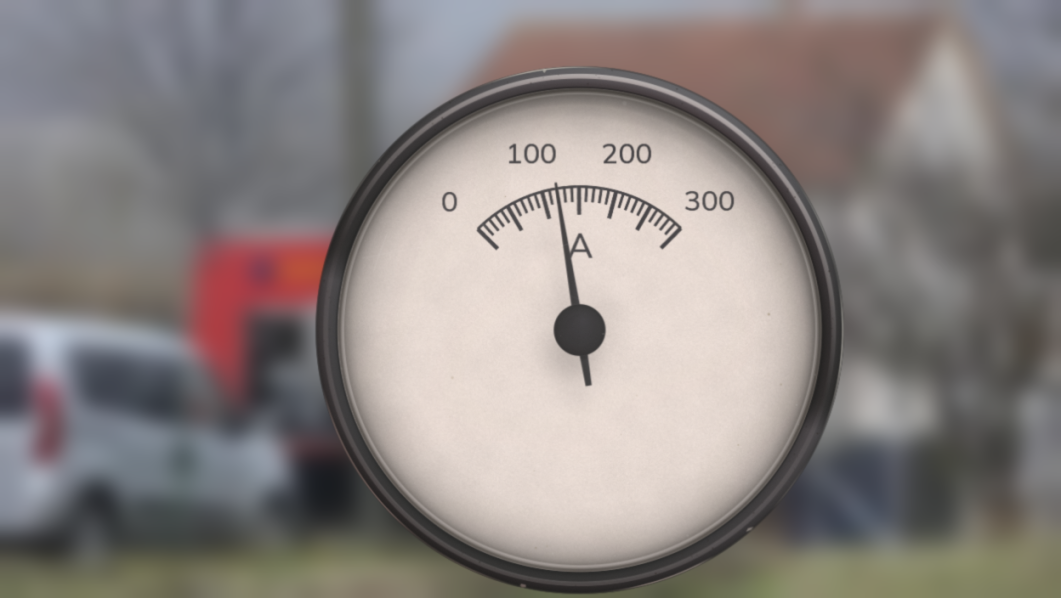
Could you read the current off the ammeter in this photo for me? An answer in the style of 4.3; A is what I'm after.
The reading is 120; A
